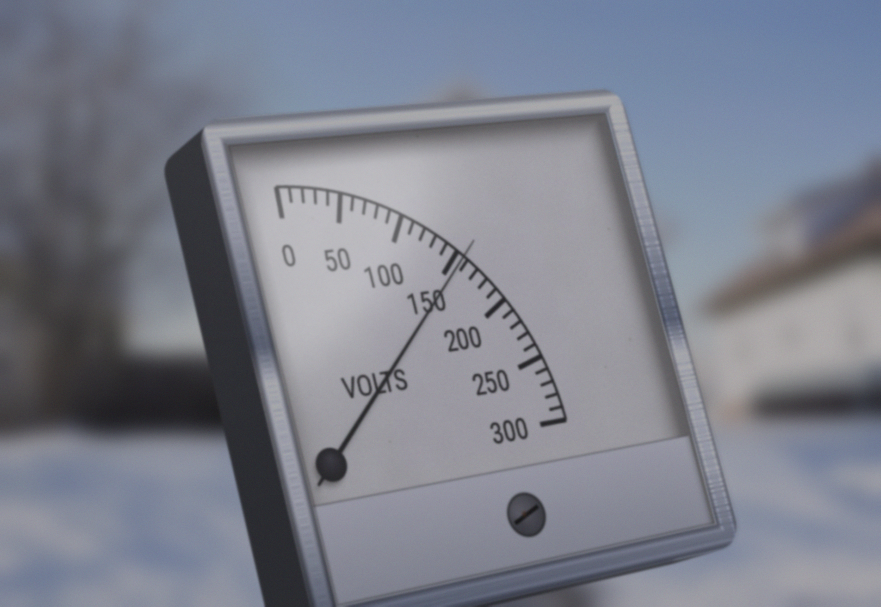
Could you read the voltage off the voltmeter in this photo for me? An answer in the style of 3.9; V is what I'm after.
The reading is 155; V
